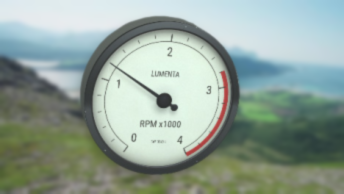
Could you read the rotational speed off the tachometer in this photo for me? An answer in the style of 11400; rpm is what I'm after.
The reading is 1200; rpm
